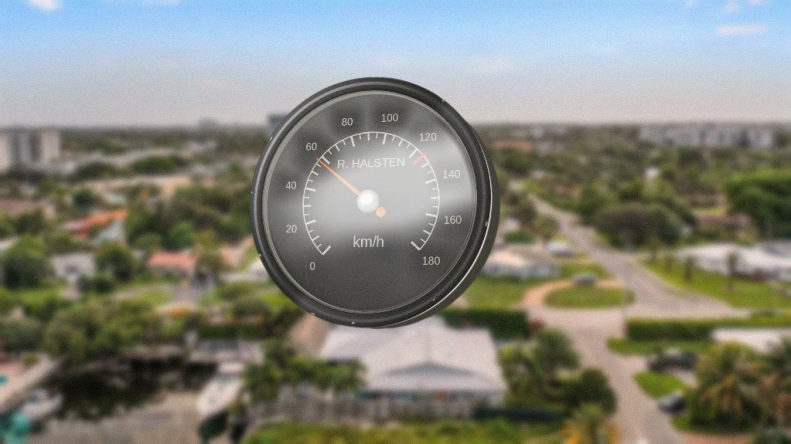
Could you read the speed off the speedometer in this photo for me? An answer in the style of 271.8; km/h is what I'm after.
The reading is 57.5; km/h
